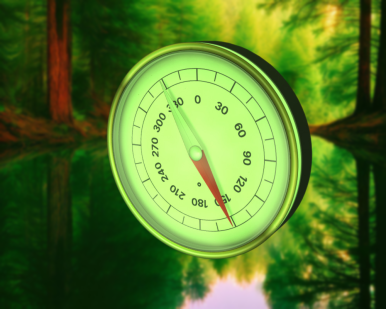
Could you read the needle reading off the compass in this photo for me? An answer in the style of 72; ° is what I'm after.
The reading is 150; °
